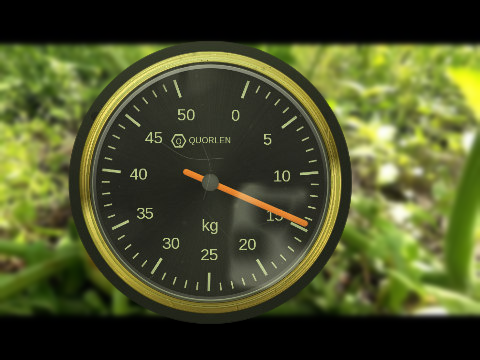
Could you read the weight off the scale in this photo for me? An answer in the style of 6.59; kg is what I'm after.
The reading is 14.5; kg
